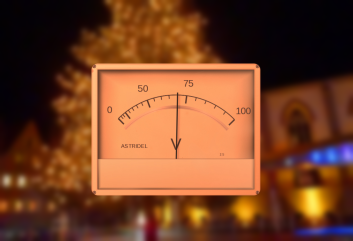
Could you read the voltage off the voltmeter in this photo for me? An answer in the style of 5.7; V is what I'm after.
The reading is 70; V
